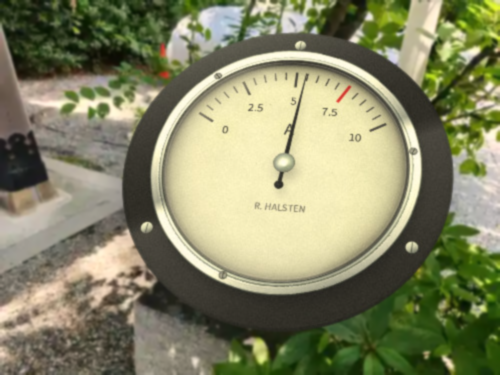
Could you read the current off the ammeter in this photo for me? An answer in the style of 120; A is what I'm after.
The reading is 5.5; A
